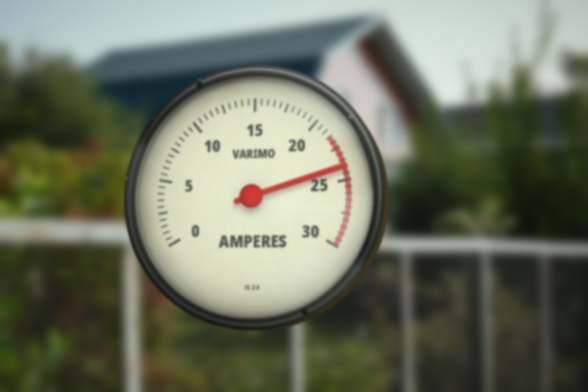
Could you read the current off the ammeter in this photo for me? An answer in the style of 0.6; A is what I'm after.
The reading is 24; A
